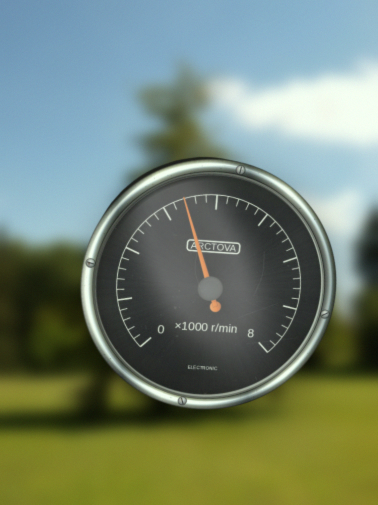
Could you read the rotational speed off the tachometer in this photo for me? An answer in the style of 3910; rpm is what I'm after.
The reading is 3400; rpm
